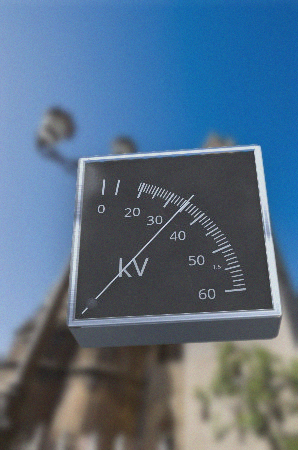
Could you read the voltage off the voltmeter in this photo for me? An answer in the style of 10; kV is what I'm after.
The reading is 35; kV
